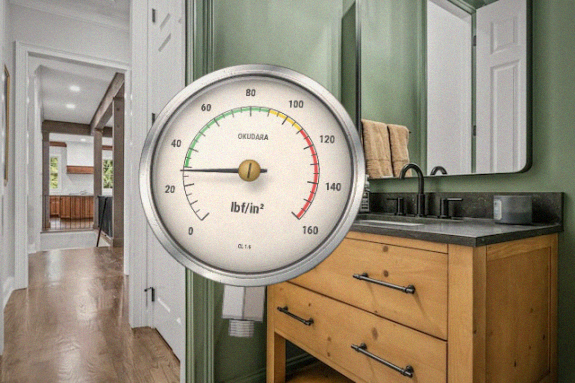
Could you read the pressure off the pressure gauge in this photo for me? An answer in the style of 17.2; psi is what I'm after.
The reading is 27.5; psi
